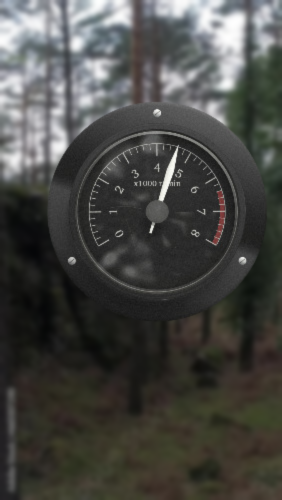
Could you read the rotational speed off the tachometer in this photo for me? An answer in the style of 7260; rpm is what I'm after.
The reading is 4600; rpm
